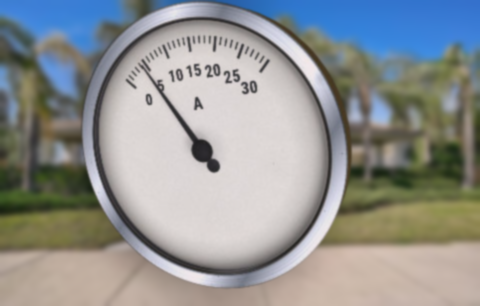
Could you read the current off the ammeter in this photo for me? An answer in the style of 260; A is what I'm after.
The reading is 5; A
